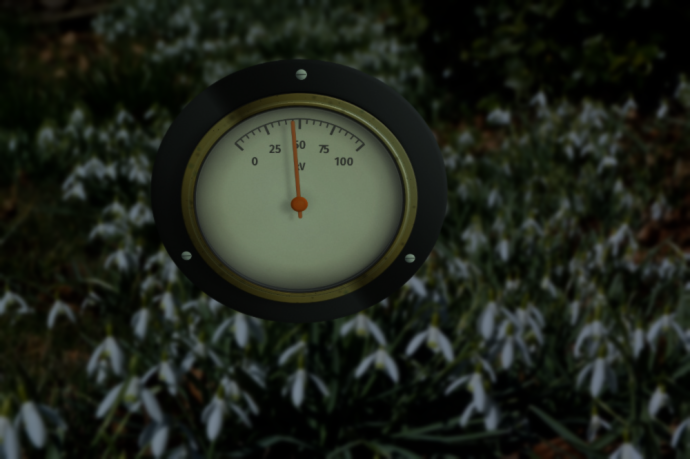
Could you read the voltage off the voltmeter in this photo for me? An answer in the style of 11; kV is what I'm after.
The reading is 45; kV
